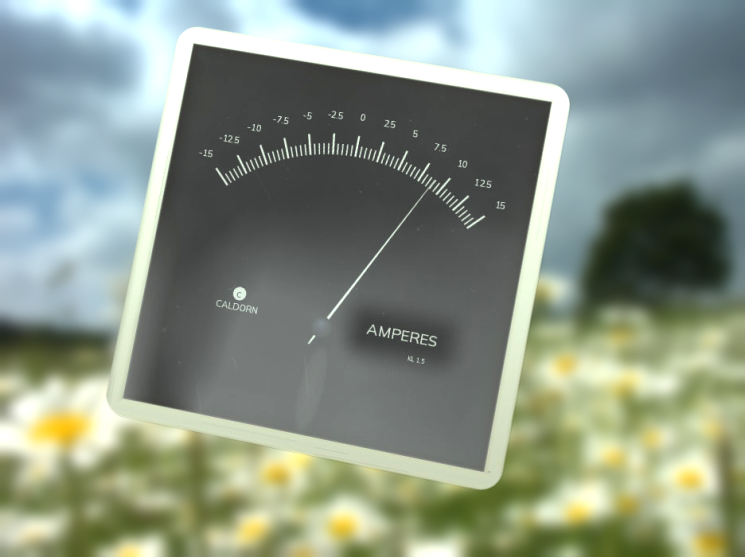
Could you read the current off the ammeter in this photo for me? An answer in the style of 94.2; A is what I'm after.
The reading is 9; A
